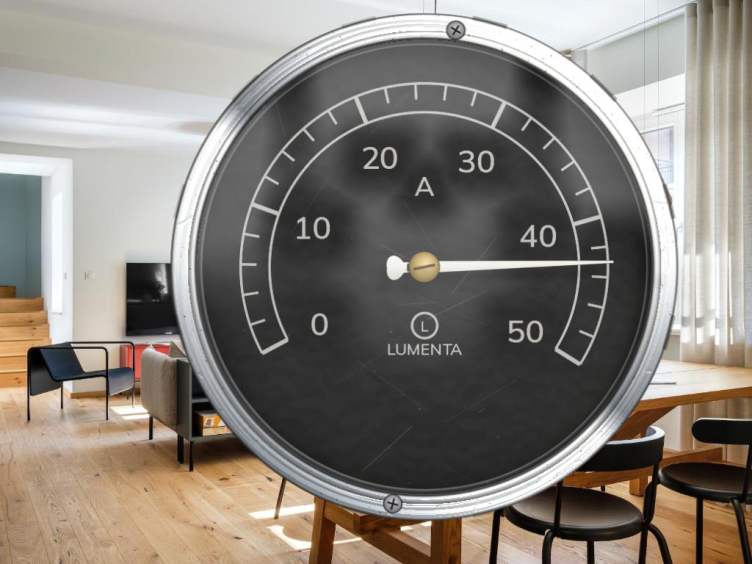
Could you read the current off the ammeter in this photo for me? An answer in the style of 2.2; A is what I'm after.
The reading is 43; A
